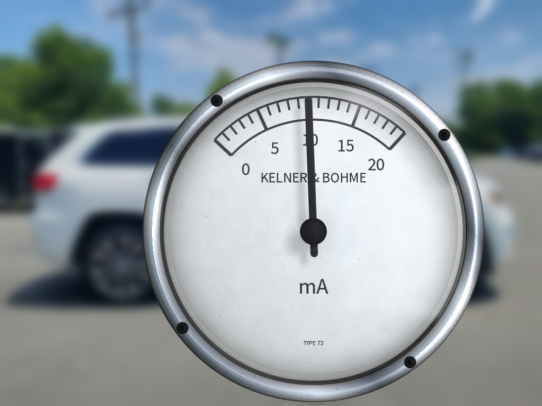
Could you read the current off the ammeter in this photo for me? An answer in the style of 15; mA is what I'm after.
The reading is 10; mA
